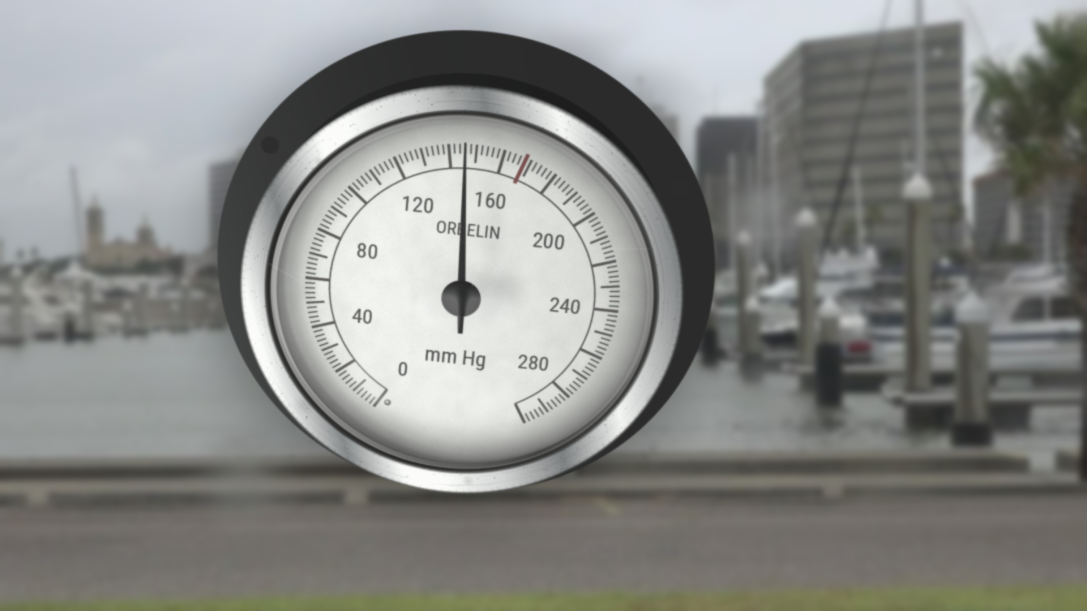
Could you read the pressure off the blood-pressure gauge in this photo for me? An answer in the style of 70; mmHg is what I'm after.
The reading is 146; mmHg
